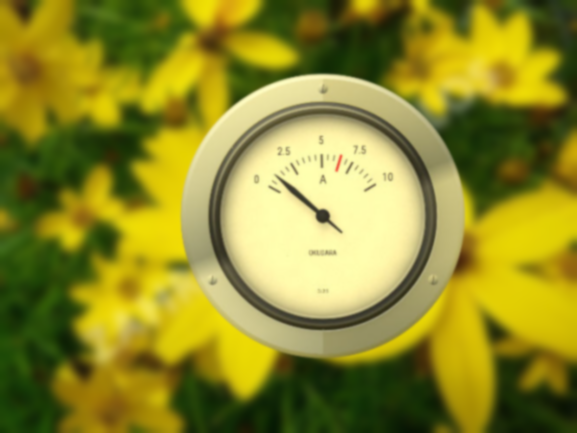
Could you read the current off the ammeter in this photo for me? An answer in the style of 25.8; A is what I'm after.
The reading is 1; A
